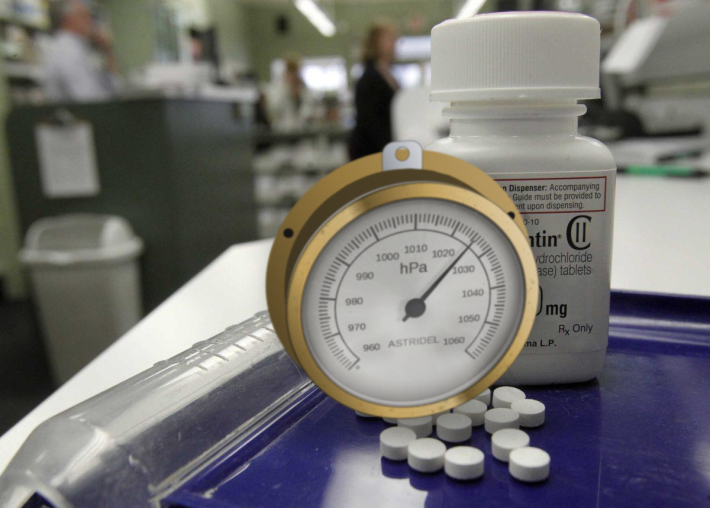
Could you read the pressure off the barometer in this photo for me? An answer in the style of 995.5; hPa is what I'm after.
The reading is 1025; hPa
